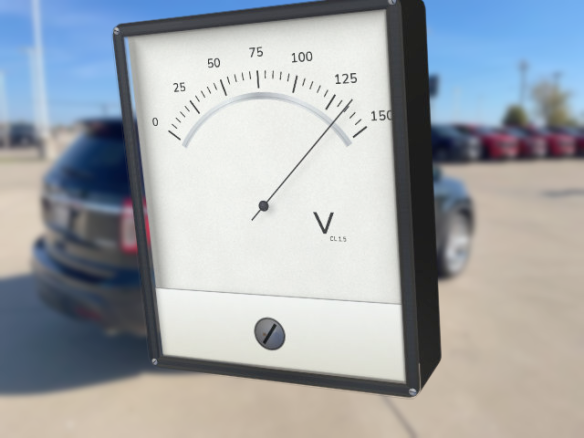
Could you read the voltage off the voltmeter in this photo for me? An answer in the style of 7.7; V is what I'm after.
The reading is 135; V
